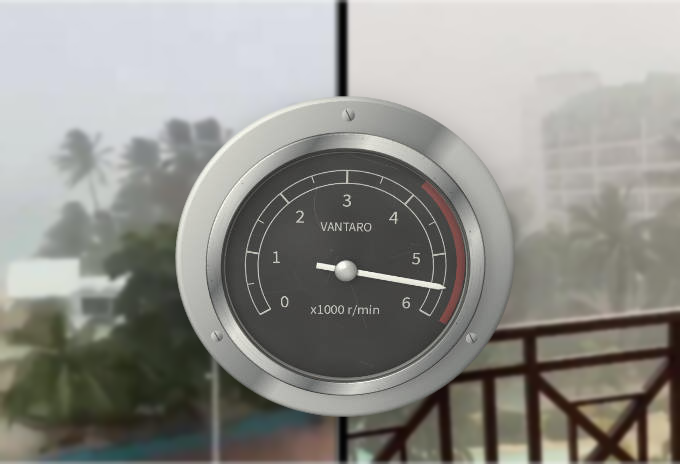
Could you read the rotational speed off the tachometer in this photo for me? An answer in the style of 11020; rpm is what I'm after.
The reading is 5500; rpm
